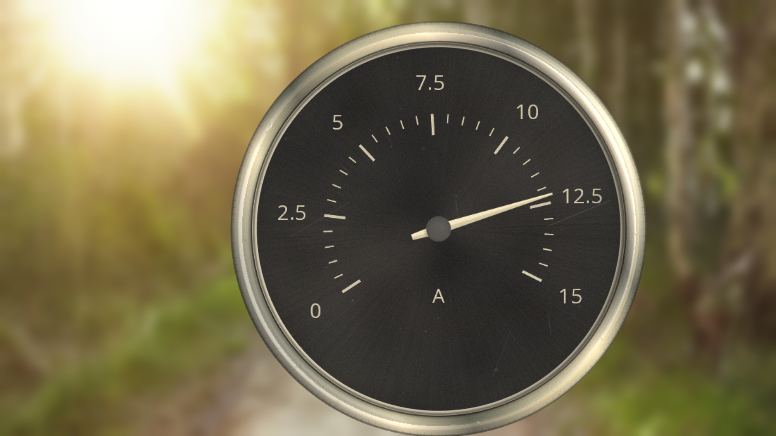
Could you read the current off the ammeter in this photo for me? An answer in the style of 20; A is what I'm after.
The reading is 12.25; A
